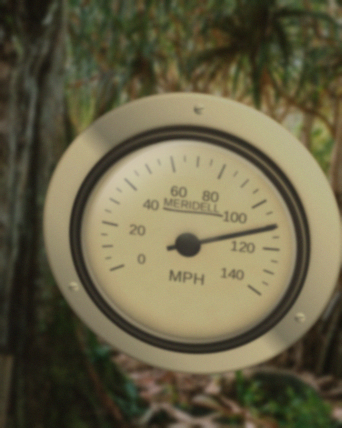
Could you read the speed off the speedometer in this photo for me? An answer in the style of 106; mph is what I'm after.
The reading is 110; mph
